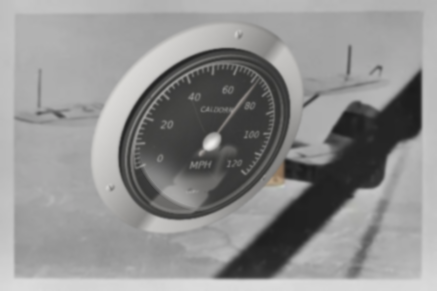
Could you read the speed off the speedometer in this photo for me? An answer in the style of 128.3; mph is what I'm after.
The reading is 70; mph
